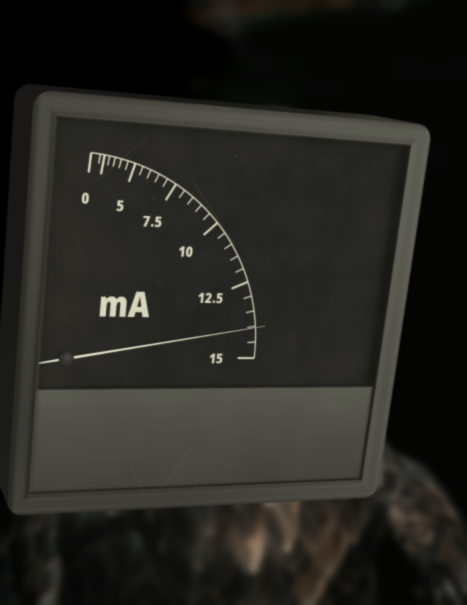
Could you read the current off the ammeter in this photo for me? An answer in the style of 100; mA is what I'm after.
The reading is 14; mA
